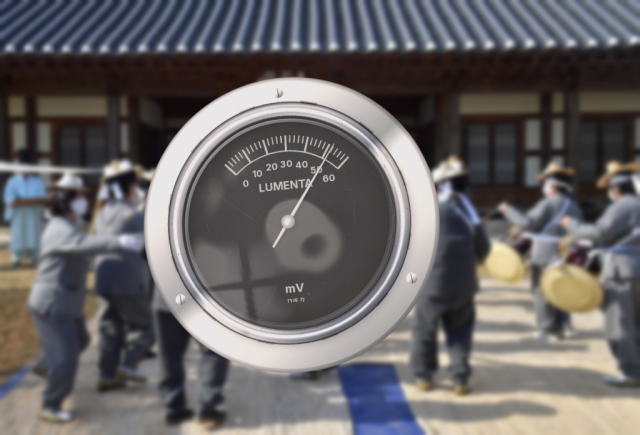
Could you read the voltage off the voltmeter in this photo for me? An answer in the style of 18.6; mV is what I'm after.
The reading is 52; mV
